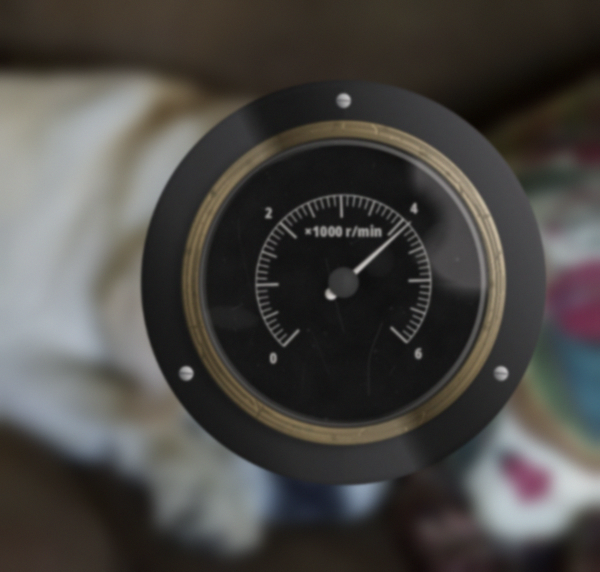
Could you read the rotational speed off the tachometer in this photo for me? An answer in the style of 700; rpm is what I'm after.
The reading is 4100; rpm
